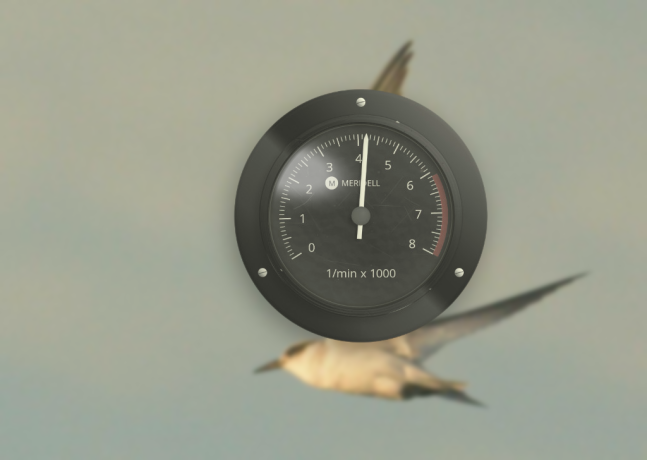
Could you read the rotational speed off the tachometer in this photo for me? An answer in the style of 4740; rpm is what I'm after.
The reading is 4200; rpm
